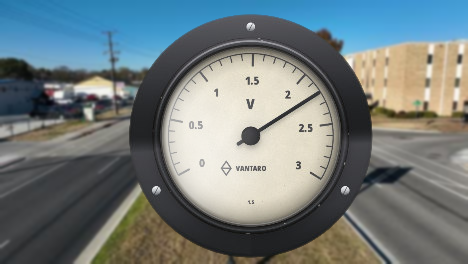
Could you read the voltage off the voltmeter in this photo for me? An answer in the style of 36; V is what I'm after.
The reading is 2.2; V
